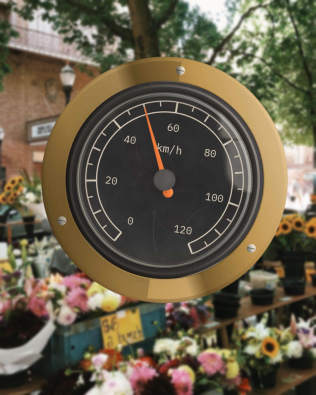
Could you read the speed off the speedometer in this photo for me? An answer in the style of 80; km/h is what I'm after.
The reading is 50; km/h
